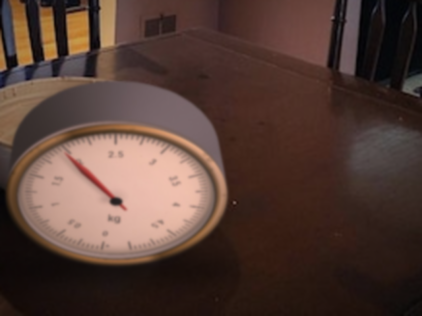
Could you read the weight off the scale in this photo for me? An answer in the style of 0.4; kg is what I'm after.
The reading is 2; kg
